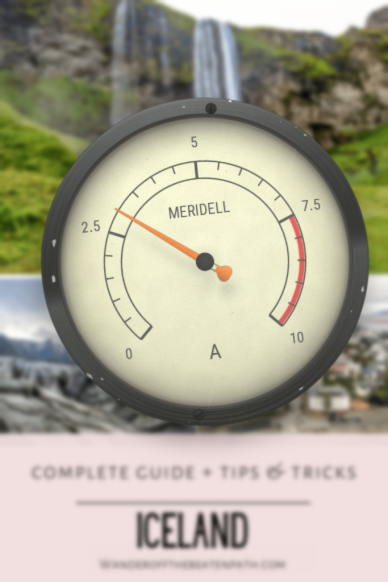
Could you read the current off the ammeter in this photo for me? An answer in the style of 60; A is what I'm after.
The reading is 3; A
